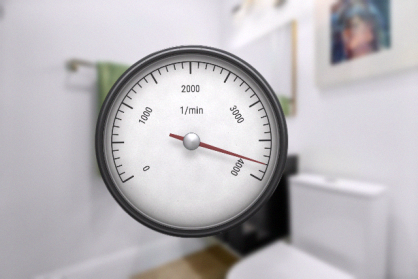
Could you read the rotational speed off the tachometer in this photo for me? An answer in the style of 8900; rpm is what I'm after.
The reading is 3800; rpm
